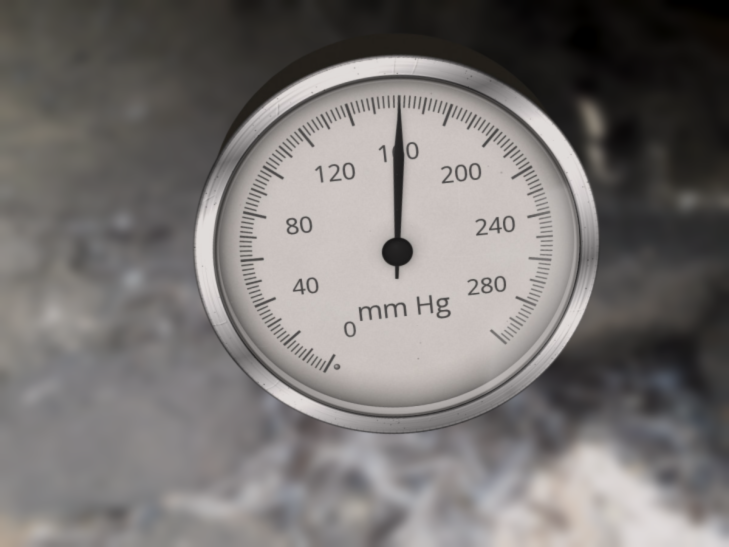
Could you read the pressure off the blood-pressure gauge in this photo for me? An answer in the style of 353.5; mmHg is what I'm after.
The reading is 160; mmHg
